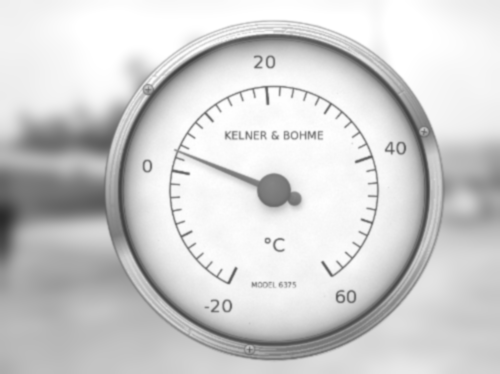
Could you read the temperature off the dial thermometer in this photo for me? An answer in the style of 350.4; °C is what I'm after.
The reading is 3; °C
